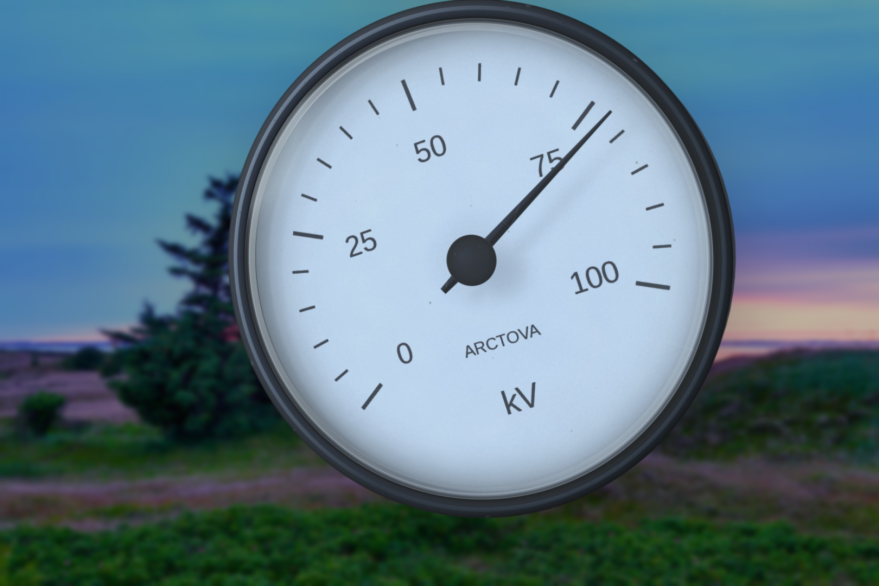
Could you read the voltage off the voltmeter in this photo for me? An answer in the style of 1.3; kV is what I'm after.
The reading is 77.5; kV
